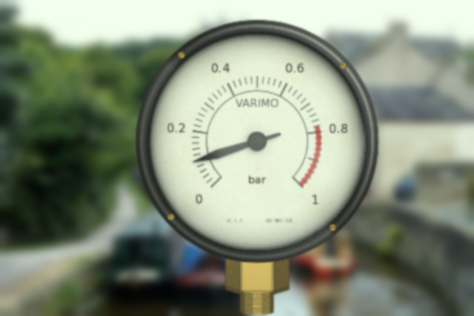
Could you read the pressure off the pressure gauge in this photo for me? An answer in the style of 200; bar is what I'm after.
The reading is 0.1; bar
